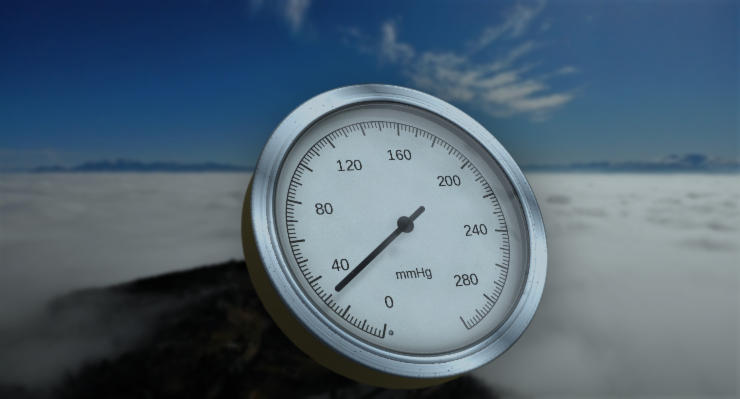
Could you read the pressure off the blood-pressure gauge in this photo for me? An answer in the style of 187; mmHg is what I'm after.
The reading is 30; mmHg
